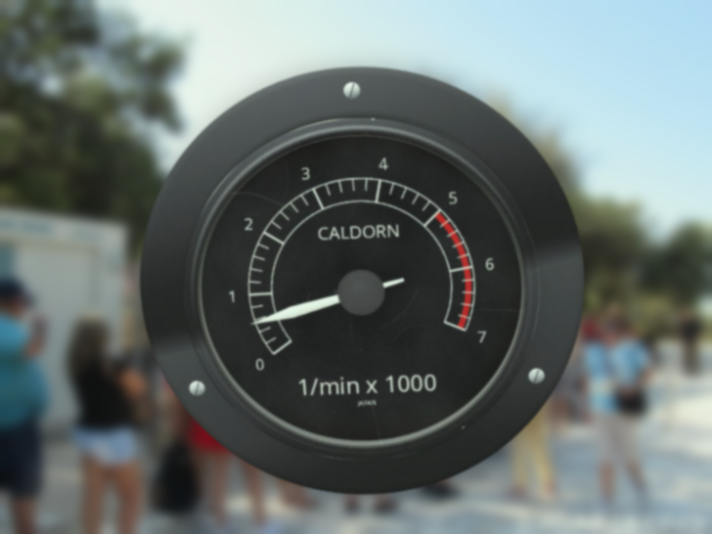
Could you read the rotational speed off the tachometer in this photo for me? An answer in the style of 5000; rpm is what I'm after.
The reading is 600; rpm
